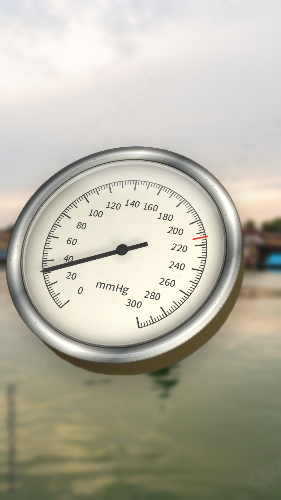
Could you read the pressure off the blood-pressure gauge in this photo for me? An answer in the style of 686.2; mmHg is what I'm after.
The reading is 30; mmHg
